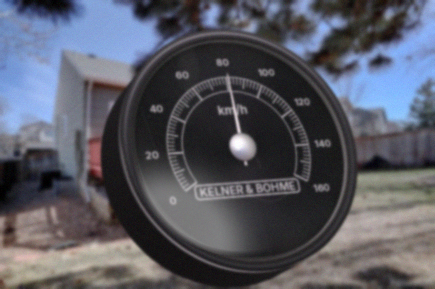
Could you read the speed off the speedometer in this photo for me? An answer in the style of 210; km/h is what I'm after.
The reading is 80; km/h
